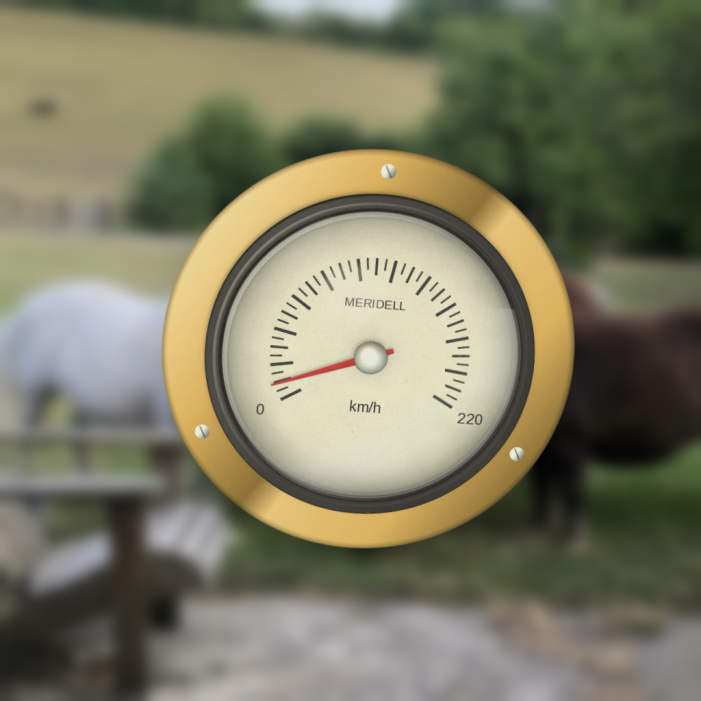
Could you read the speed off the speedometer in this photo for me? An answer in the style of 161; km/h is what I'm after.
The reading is 10; km/h
